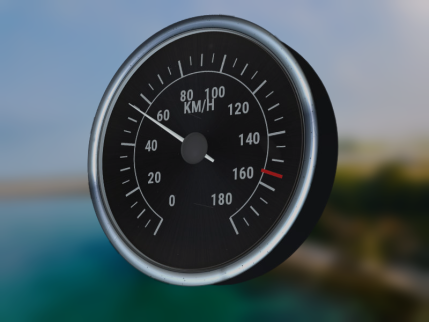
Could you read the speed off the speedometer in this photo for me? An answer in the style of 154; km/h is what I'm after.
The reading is 55; km/h
